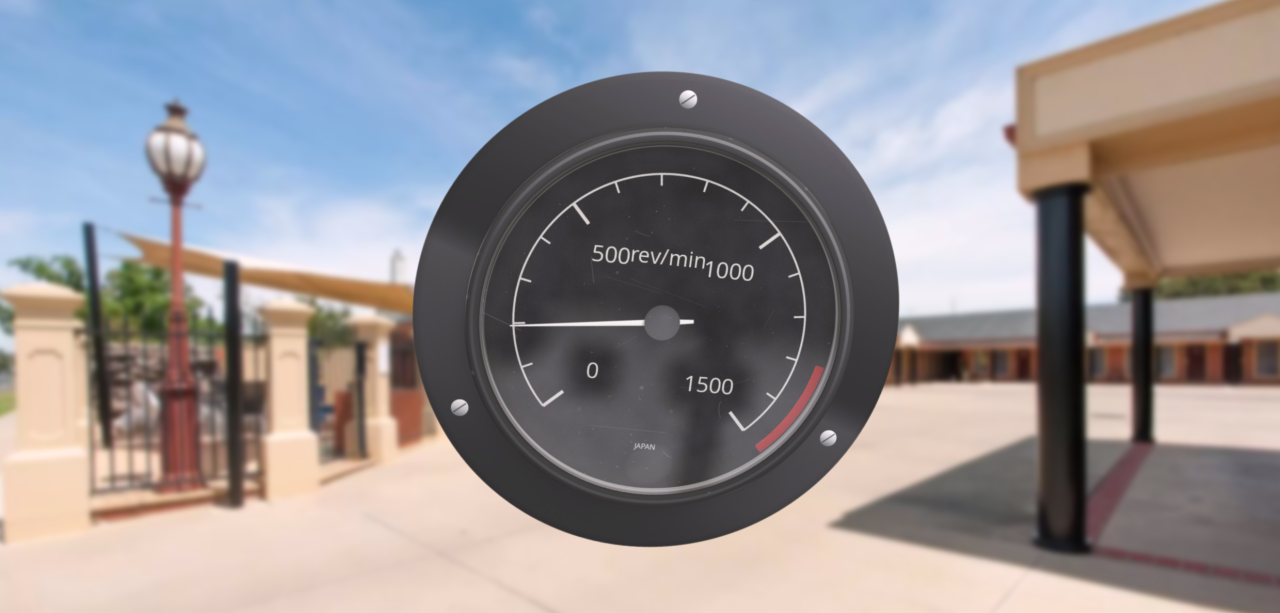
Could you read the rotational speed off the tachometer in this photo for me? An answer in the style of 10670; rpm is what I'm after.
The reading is 200; rpm
